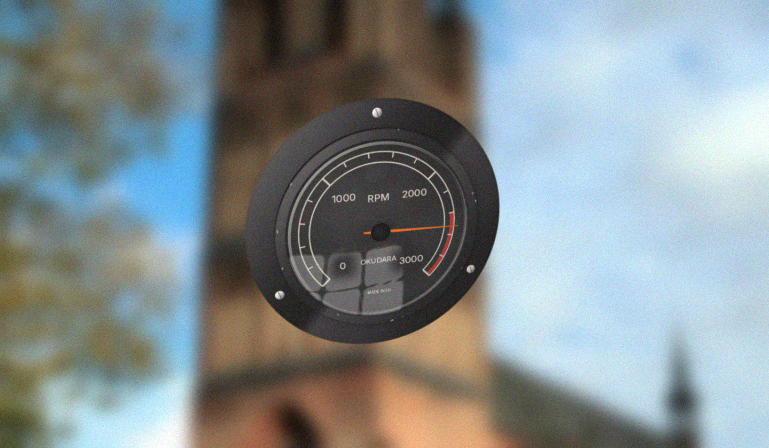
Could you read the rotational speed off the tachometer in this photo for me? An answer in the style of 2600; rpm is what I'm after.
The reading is 2500; rpm
